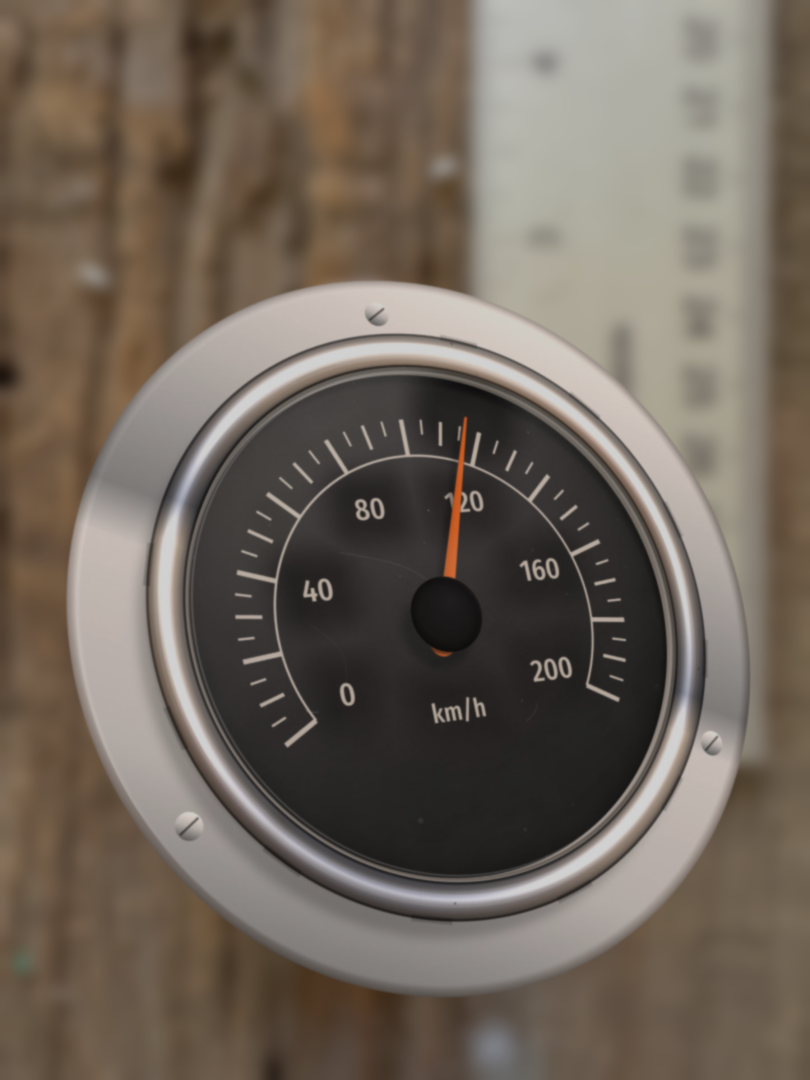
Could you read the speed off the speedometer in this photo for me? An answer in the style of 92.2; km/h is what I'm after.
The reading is 115; km/h
